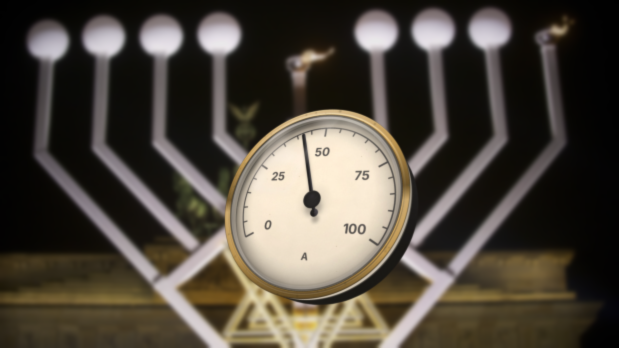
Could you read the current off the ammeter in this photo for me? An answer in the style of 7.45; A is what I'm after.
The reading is 42.5; A
